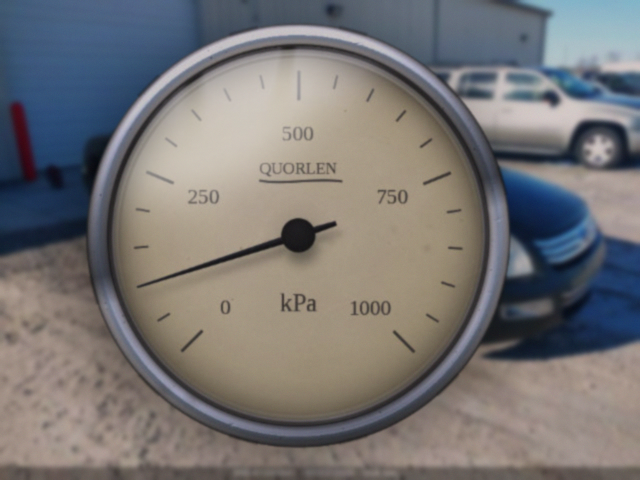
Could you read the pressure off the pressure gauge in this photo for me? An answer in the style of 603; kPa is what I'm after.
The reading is 100; kPa
